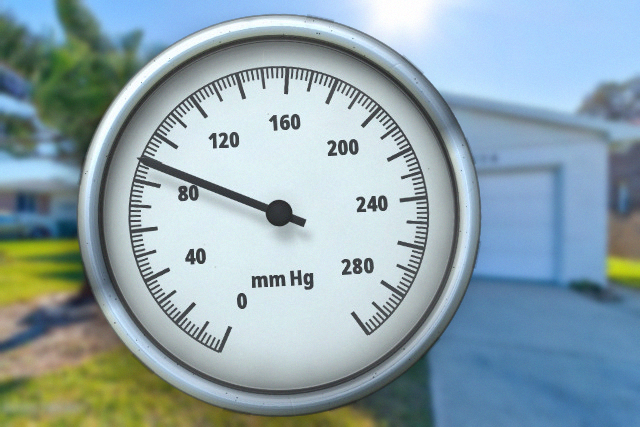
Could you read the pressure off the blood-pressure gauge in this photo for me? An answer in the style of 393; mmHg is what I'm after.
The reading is 88; mmHg
